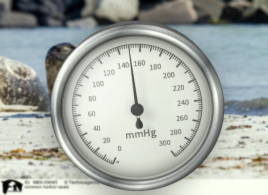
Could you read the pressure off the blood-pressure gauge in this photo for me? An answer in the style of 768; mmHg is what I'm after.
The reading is 150; mmHg
